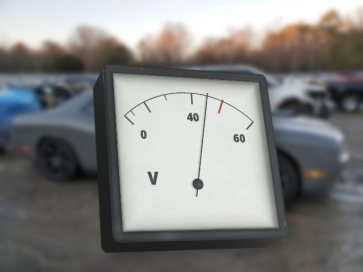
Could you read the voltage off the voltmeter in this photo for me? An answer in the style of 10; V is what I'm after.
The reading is 45; V
